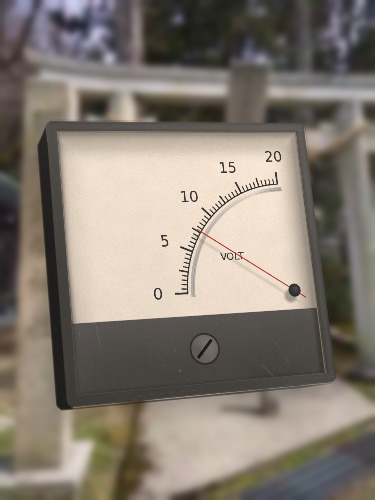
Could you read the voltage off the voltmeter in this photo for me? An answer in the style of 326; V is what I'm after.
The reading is 7.5; V
